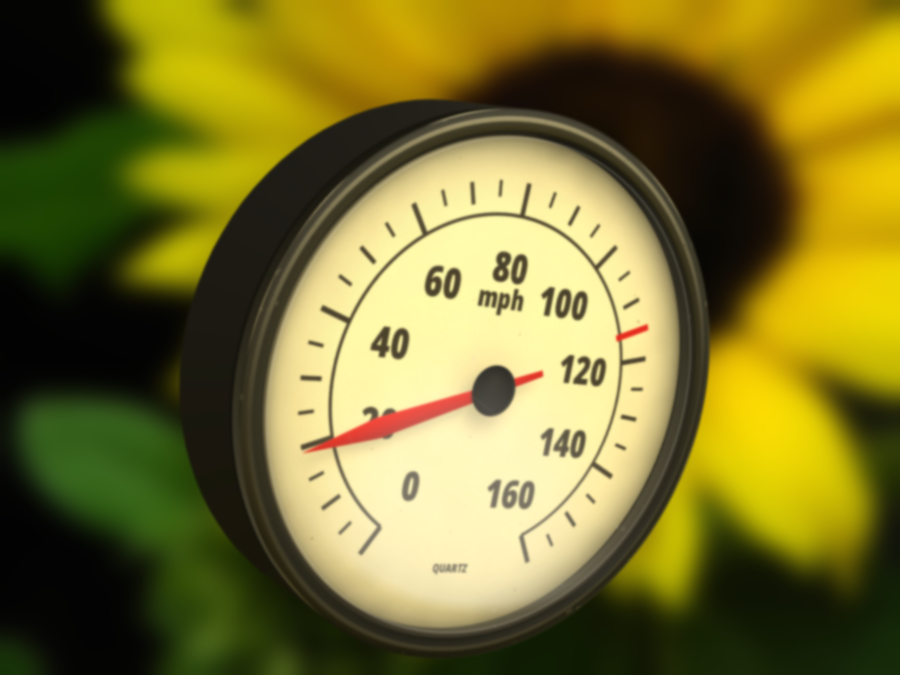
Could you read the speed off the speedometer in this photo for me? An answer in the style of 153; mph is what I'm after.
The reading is 20; mph
